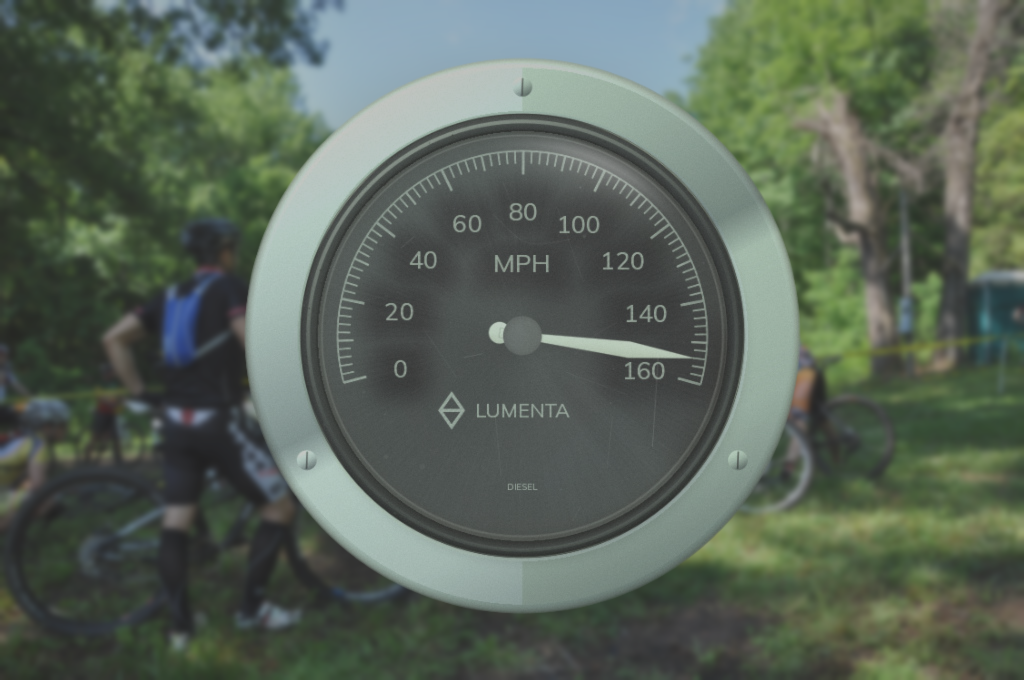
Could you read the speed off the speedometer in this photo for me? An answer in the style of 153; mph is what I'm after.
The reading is 154; mph
